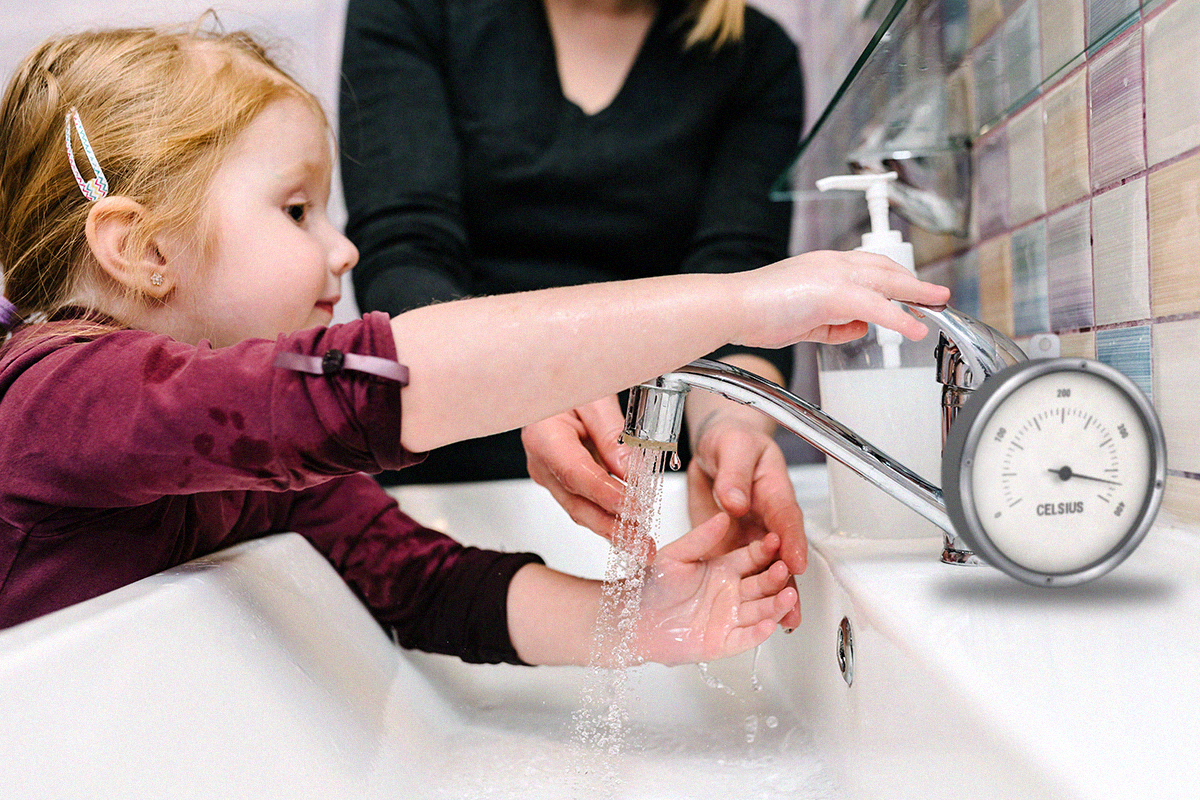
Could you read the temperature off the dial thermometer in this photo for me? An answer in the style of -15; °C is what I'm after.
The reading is 370; °C
